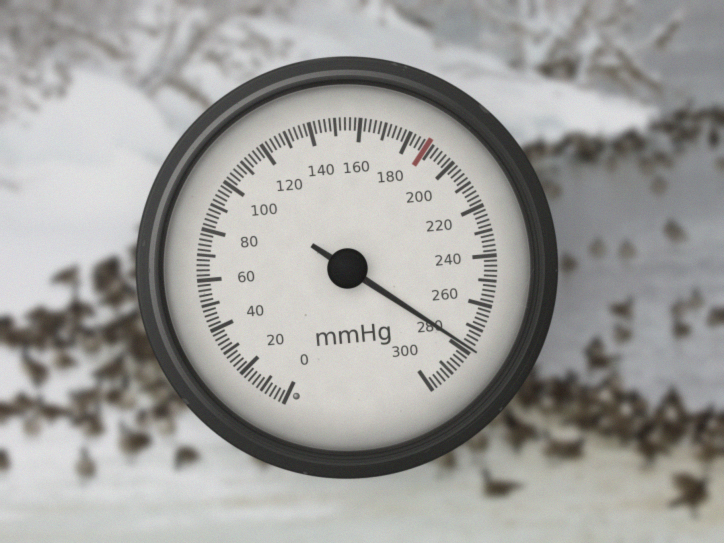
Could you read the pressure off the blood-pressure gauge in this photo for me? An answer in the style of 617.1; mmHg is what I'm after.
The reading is 278; mmHg
